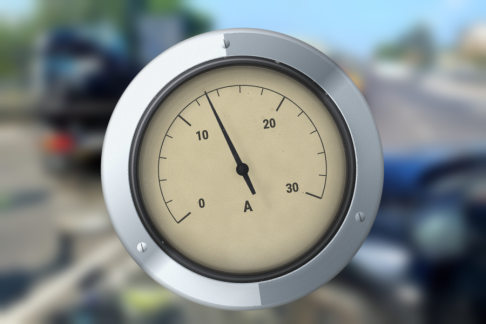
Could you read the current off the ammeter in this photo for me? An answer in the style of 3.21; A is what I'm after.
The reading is 13; A
